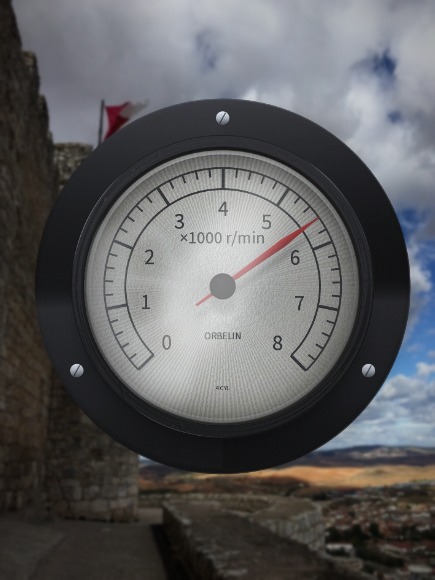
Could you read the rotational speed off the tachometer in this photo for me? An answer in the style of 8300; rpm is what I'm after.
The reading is 5600; rpm
